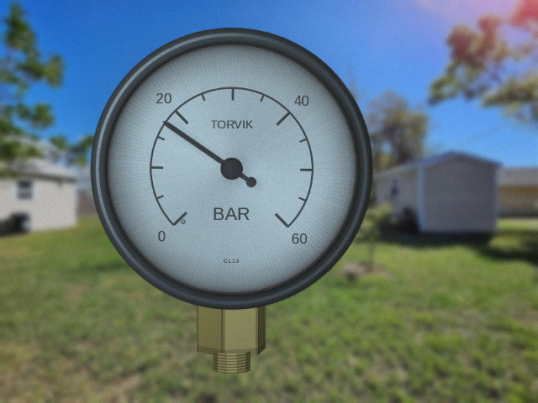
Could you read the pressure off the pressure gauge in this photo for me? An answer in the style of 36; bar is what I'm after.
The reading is 17.5; bar
